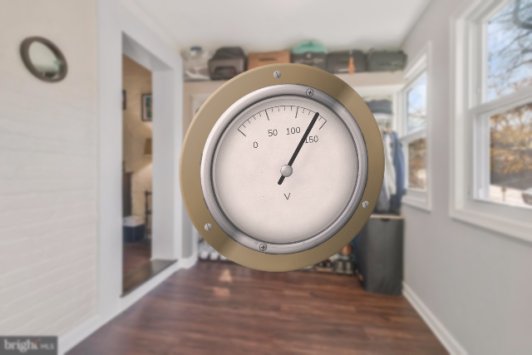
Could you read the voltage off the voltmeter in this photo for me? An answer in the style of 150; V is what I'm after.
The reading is 130; V
